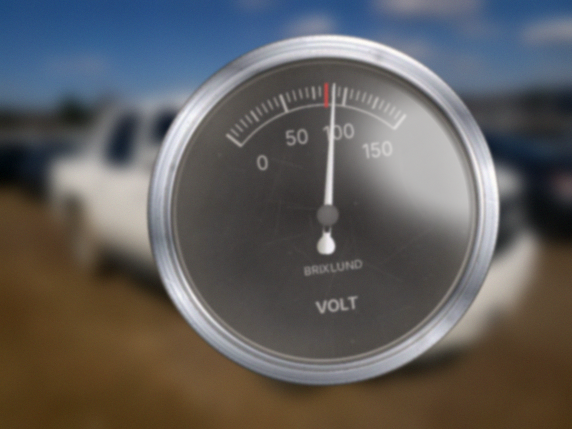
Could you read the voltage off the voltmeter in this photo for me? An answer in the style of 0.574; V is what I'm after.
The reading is 90; V
